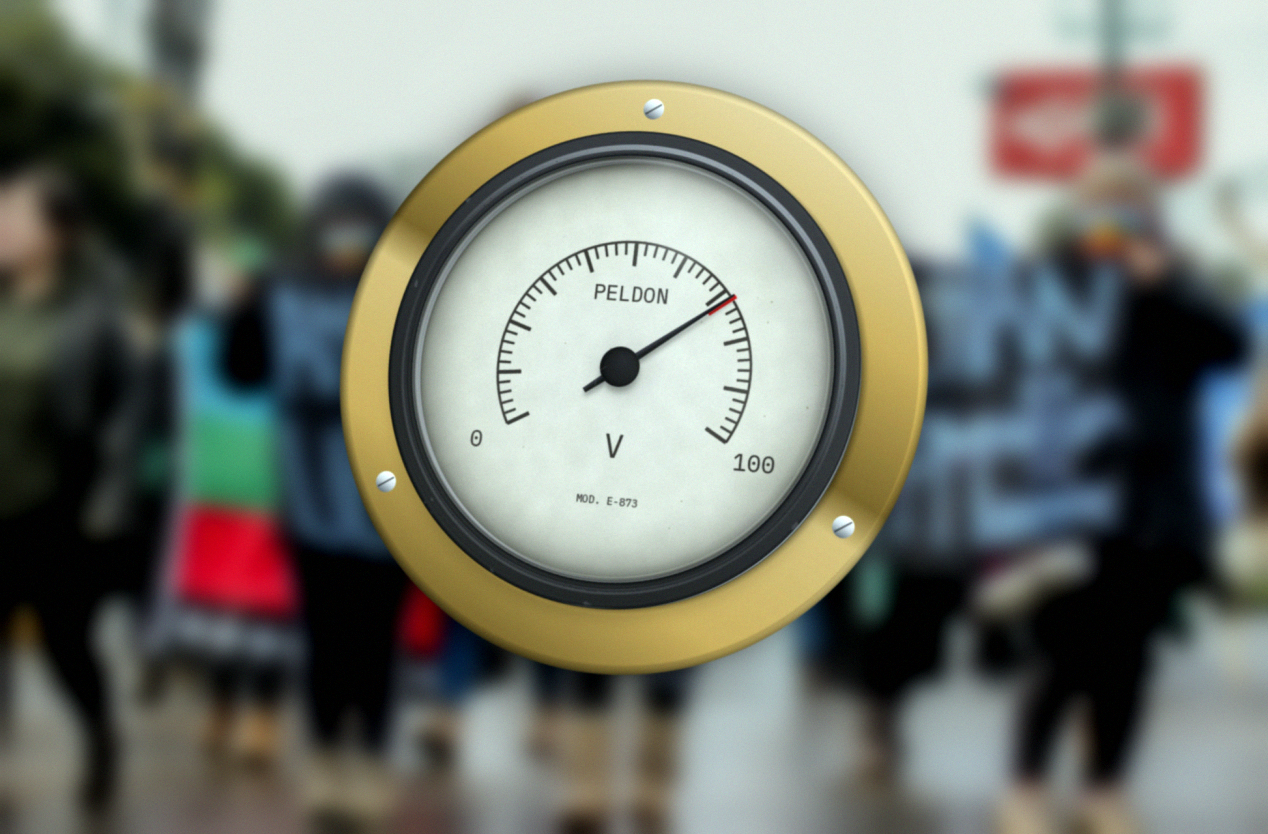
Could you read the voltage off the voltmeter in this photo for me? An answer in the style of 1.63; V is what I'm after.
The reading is 72; V
